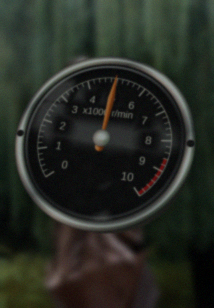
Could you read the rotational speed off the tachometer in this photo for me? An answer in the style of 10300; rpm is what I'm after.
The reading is 5000; rpm
